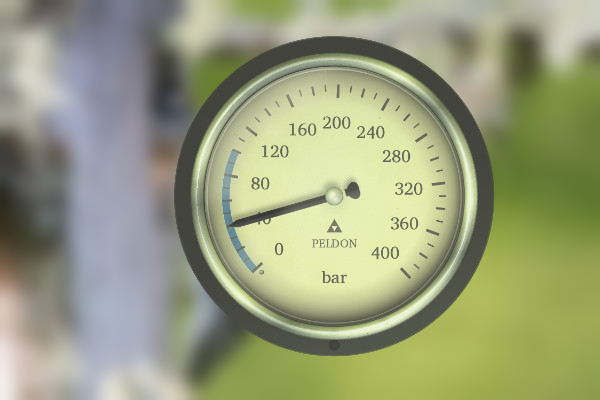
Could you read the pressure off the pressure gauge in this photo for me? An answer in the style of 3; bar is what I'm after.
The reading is 40; bar
